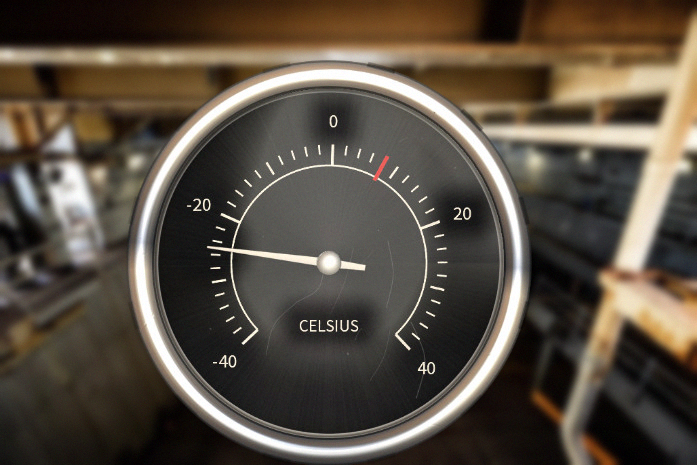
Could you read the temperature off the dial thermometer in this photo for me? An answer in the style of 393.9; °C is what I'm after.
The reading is -25; °C
